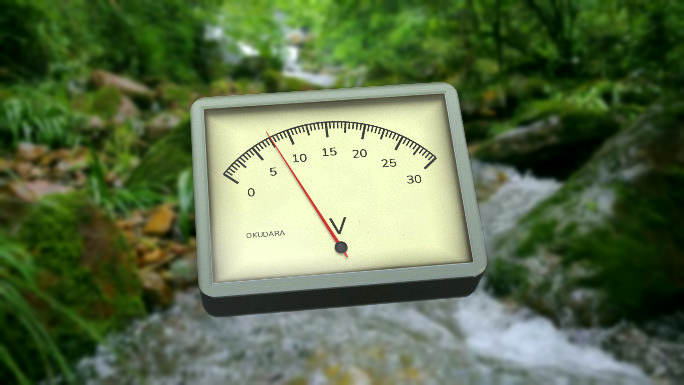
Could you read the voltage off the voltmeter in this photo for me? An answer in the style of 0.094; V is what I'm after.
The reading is 7.5; V
